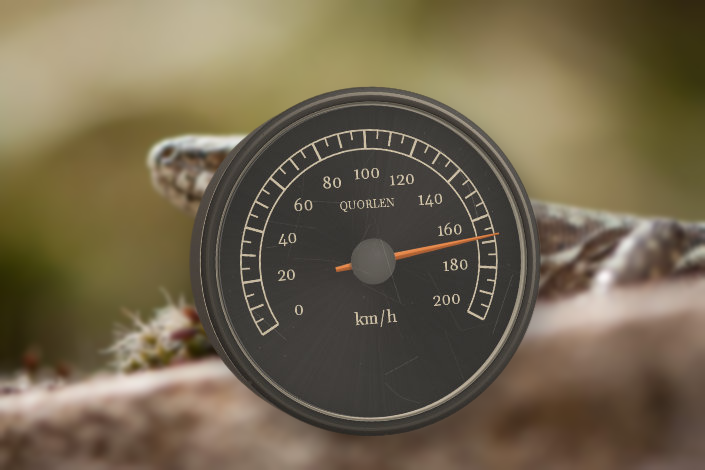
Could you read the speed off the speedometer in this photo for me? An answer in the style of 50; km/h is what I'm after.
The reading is 167.5; km/h
